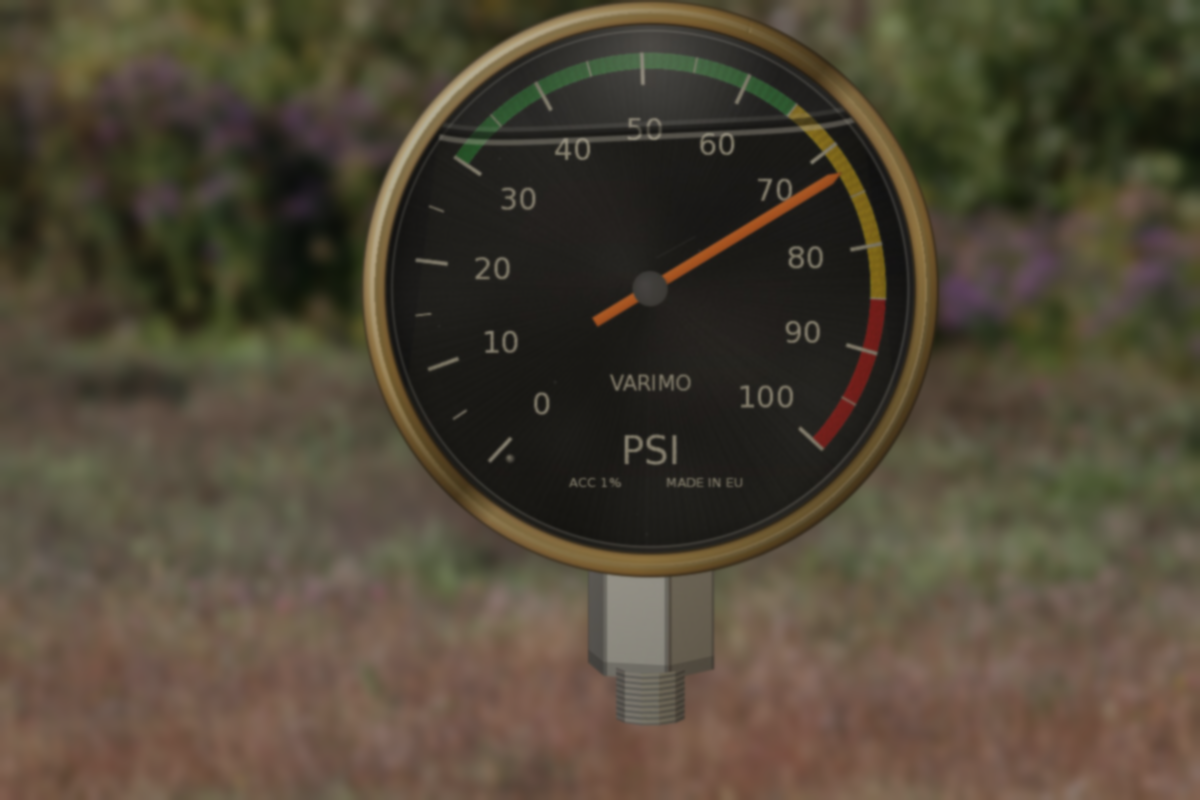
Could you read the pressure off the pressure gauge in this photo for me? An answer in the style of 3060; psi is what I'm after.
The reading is 72.5; psi
